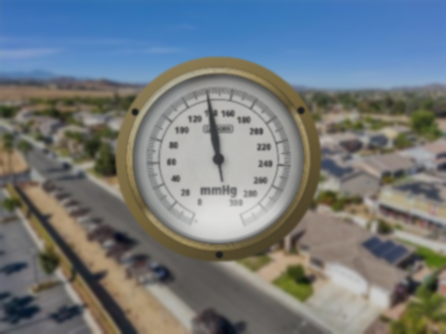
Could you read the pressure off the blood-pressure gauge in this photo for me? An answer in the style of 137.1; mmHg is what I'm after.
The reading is 140; mmHg
